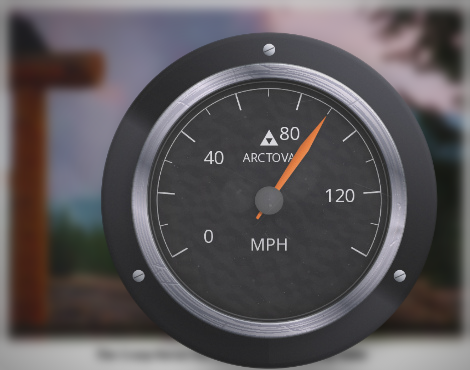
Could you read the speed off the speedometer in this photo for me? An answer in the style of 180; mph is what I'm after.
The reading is 90; mph
